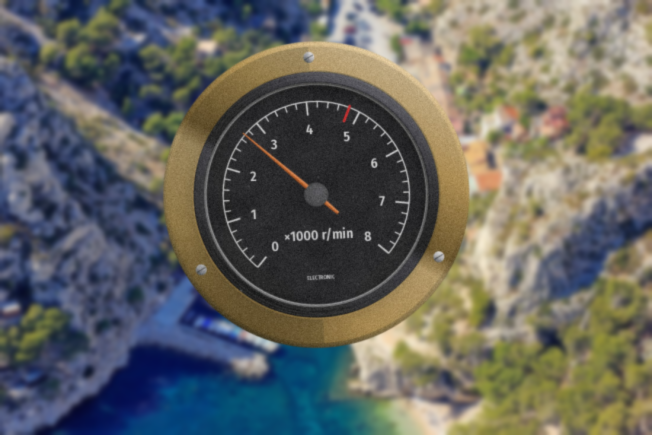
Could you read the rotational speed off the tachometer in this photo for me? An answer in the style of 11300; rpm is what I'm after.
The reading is 2700; rpm
